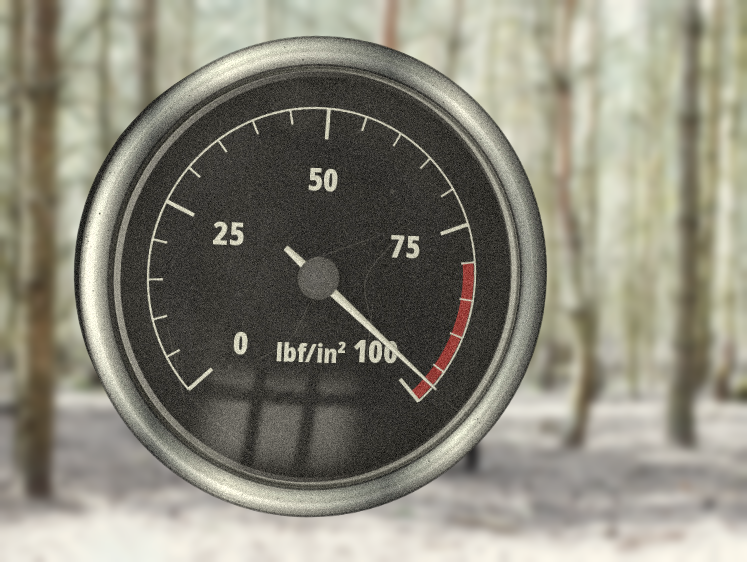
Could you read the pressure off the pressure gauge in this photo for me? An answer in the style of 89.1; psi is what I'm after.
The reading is 97.5; psi
